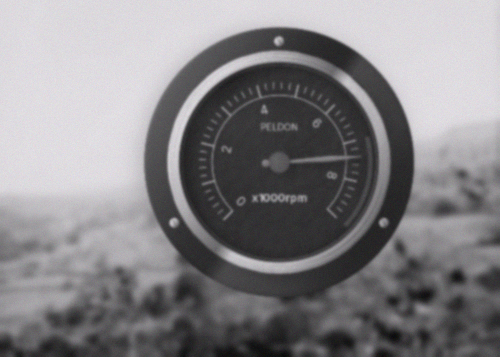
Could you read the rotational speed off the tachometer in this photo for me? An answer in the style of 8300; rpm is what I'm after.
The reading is 7400; rpm
